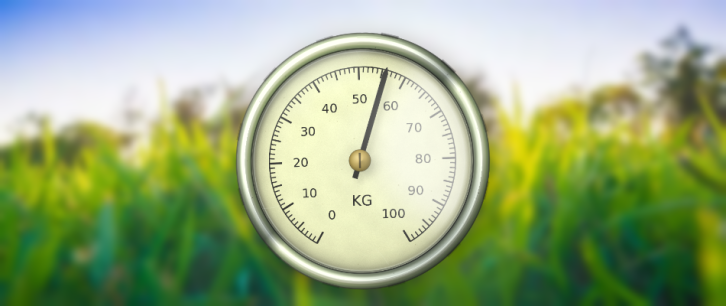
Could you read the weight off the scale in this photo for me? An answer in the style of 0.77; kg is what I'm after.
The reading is 56; kg
